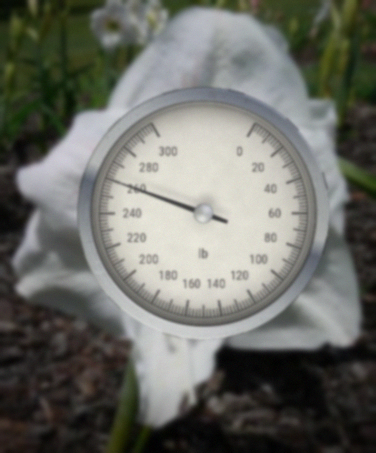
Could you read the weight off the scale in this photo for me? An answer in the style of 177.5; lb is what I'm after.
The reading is 260; lb
